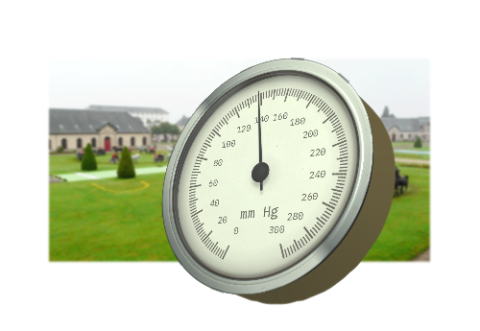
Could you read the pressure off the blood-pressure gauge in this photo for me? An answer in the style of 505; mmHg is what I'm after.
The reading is 140; mmHg
